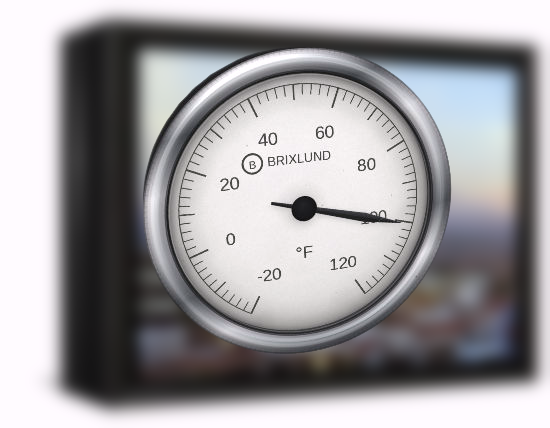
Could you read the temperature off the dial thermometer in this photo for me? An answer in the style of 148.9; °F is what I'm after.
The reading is 100; °F
